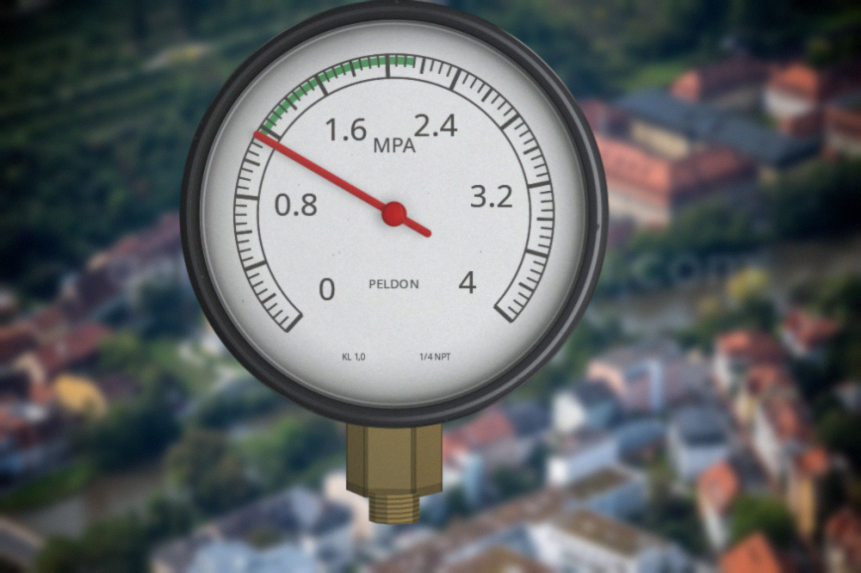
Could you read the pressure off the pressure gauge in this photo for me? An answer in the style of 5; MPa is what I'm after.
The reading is 1.15; MPa
